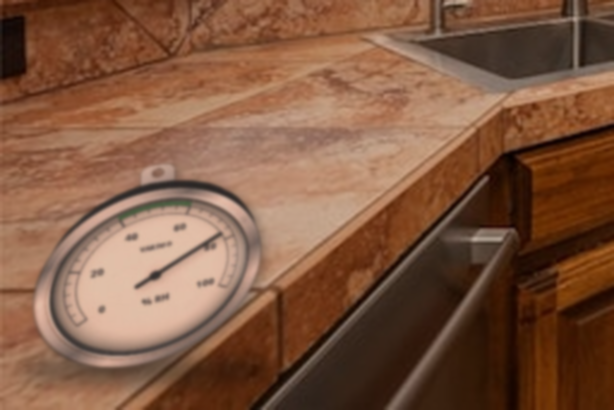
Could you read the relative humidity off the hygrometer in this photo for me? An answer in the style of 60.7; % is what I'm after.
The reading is 76; %
